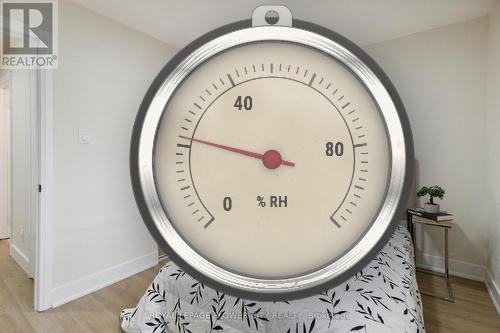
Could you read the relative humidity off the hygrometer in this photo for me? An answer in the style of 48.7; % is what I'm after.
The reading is 22; %
